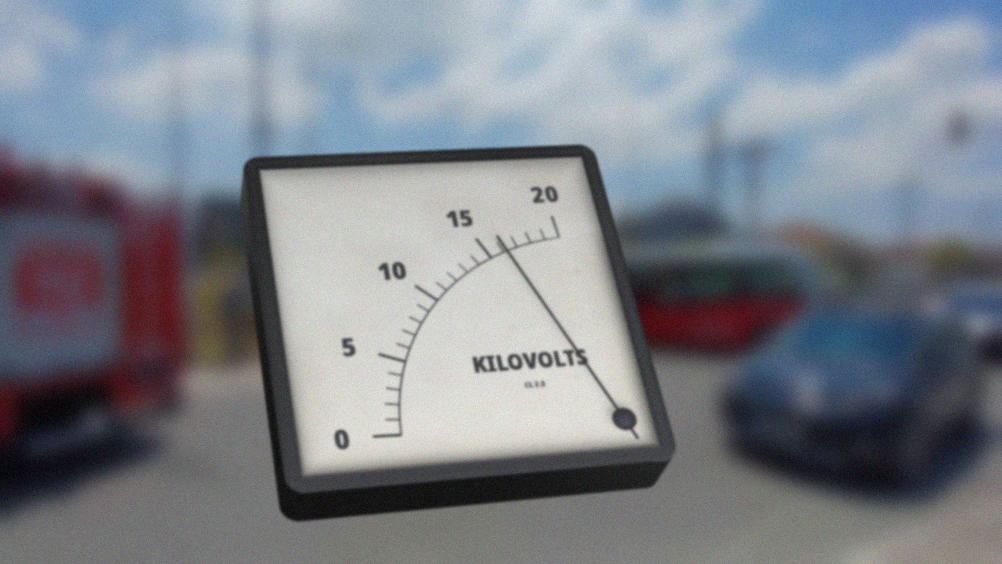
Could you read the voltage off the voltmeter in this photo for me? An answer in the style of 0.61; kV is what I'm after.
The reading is 16; kV
